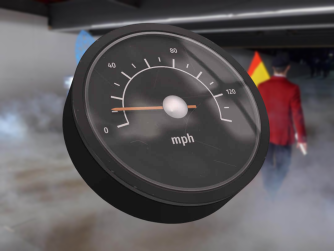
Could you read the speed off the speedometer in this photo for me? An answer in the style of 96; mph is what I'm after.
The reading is 10; mph
